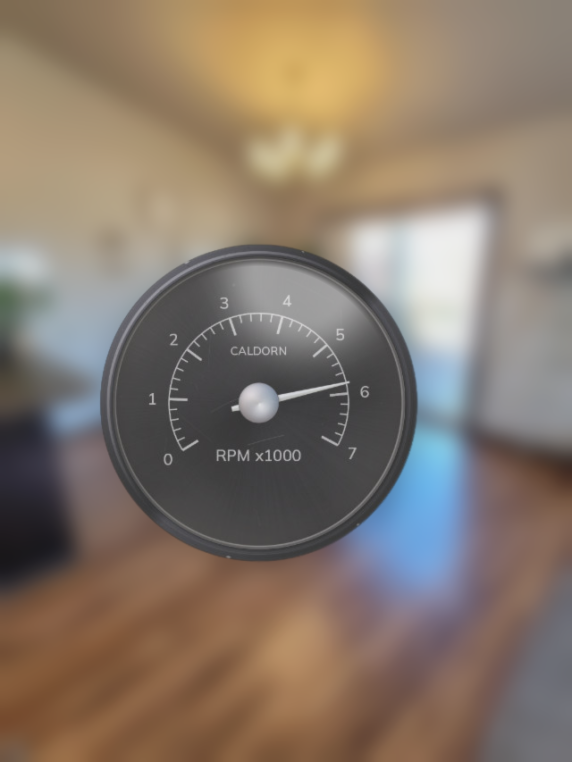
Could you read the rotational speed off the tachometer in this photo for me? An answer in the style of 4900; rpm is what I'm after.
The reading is 5800; rpm
